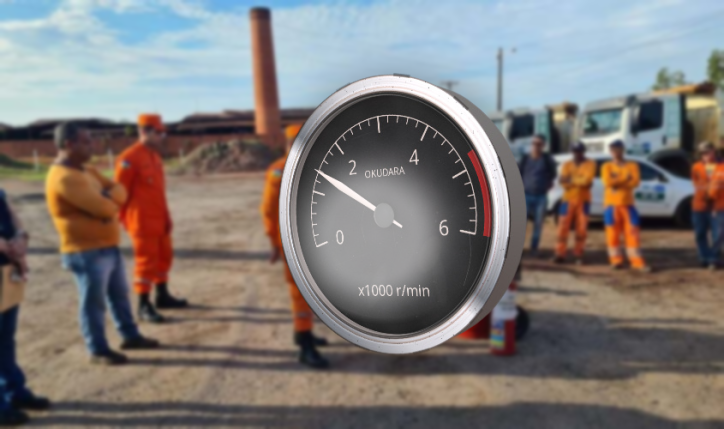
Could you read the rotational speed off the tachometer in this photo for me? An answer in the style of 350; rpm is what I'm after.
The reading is 1400; rpm
